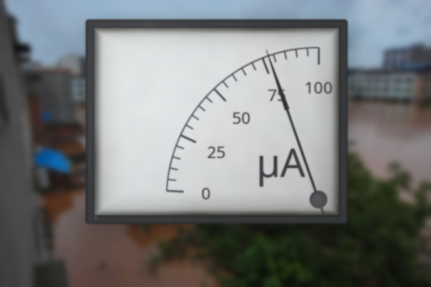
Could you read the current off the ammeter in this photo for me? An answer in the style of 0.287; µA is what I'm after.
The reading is 77.5; µA
